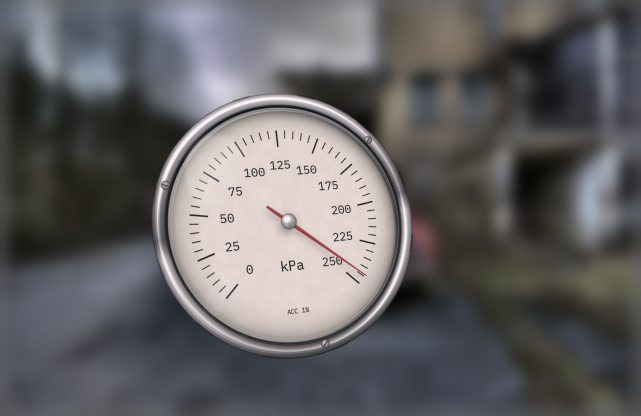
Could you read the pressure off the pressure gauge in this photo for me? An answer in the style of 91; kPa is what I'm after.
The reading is 245; kPa
